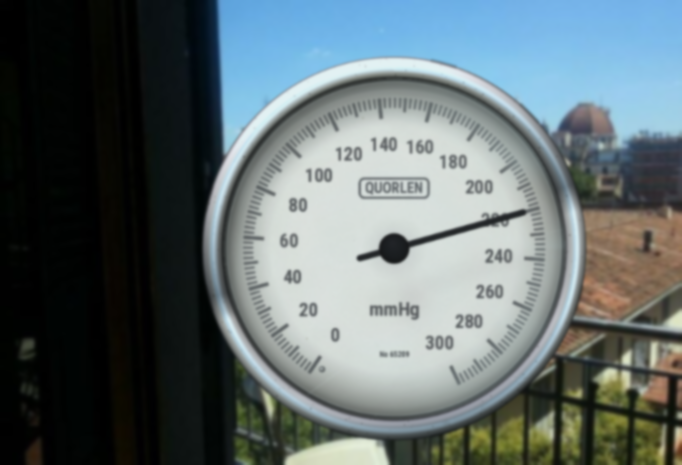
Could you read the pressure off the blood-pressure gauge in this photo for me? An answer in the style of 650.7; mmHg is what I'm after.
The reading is 220; mmHg
